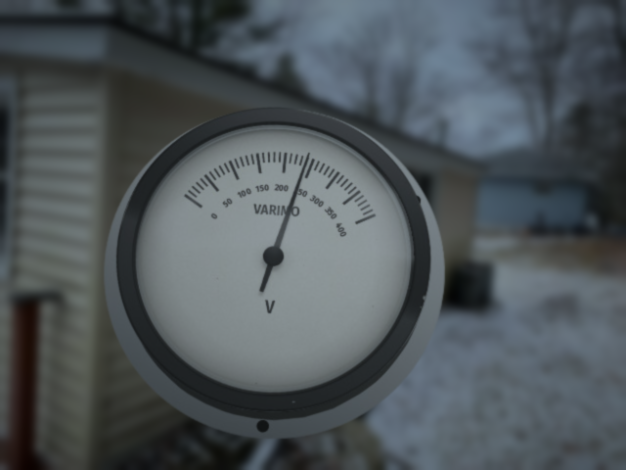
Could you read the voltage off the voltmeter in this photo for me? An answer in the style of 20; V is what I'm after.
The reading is 240; V
